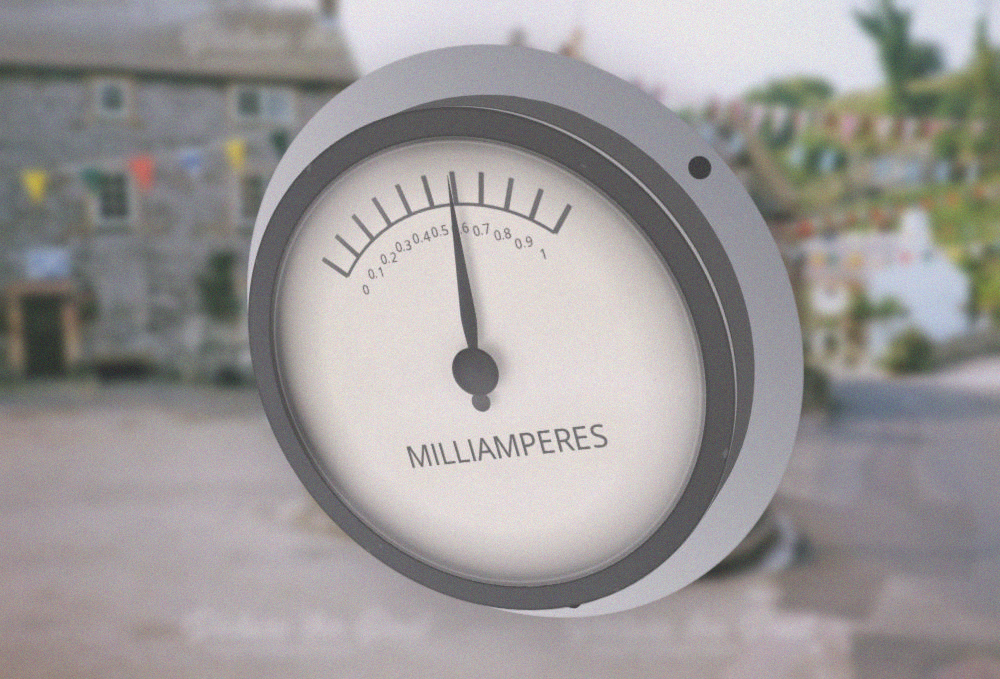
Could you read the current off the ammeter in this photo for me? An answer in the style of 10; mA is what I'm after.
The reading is 0.6; mA
